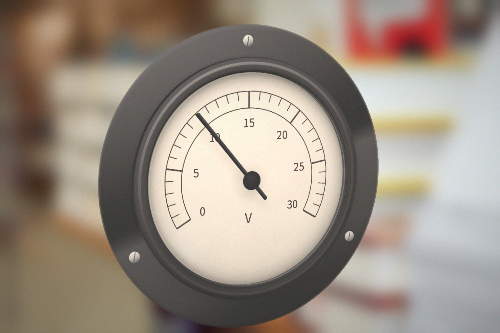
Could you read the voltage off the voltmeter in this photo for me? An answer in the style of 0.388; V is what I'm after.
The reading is 10; V
